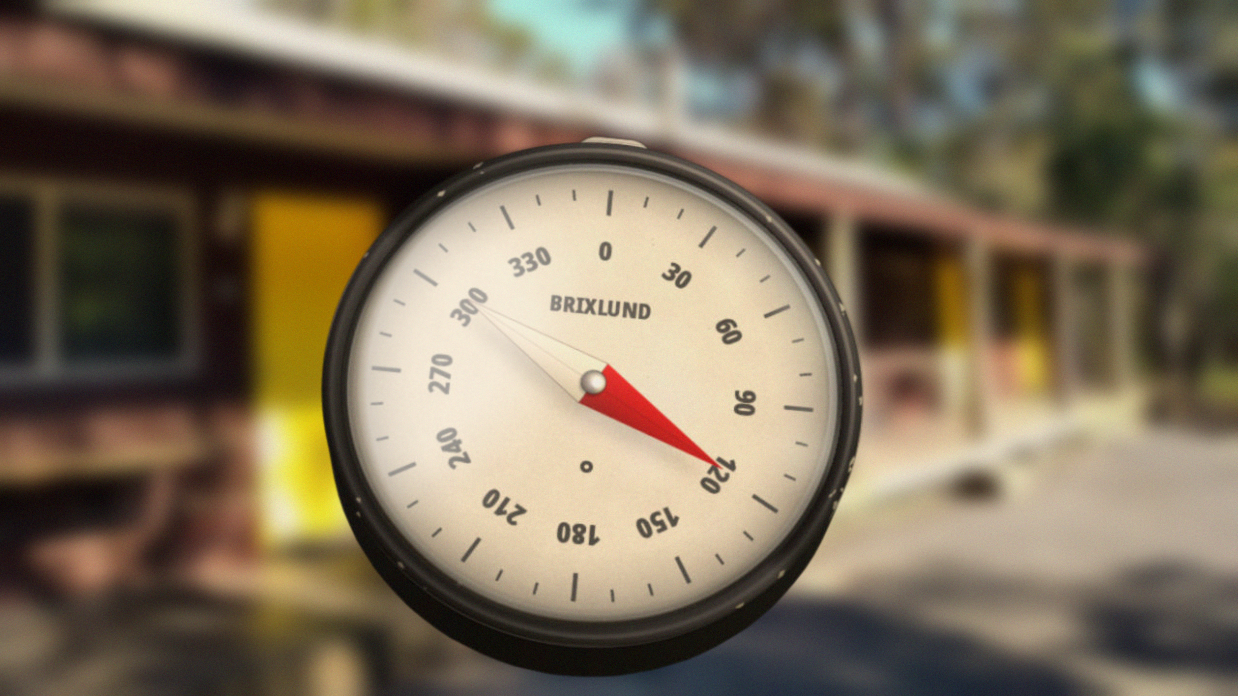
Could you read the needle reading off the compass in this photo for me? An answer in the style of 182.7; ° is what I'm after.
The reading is 120; °
